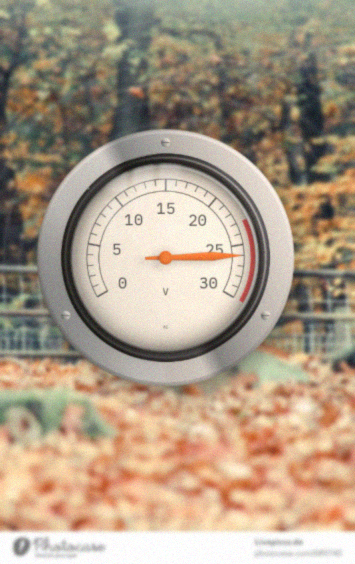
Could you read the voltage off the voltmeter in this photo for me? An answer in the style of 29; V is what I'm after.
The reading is 26; V
